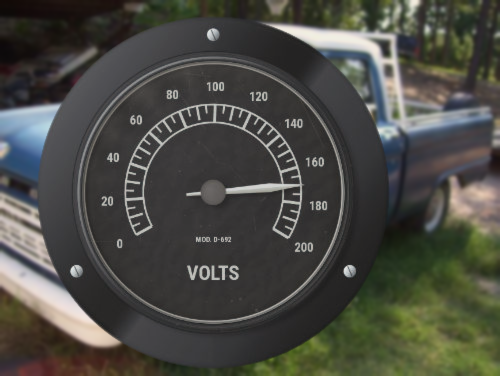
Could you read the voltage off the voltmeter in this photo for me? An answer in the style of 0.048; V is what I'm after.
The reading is 170; V
